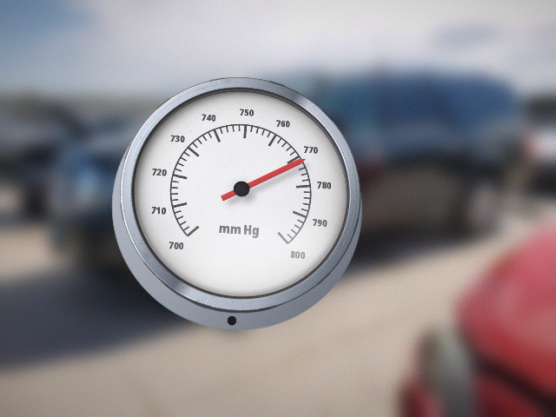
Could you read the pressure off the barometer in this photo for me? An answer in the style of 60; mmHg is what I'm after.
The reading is 772; mmHg
